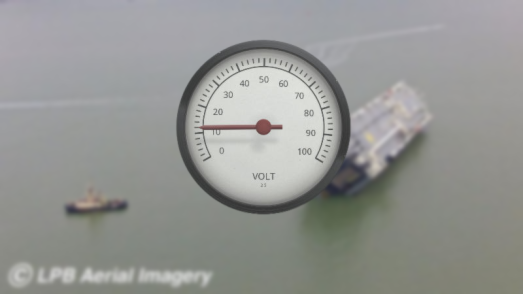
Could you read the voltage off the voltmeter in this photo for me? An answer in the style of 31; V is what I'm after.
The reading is 12; V
